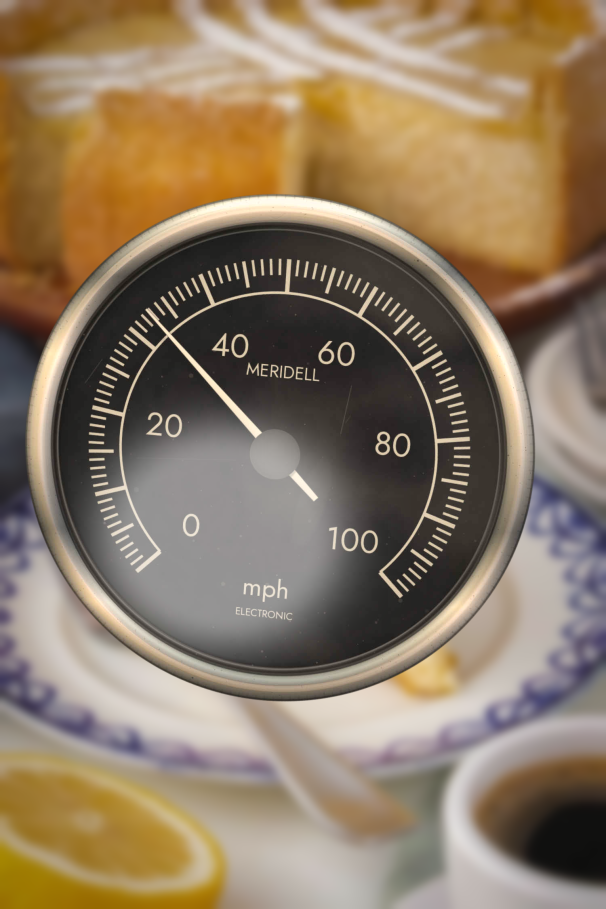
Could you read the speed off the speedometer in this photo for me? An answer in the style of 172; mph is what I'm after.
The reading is 33; mph
